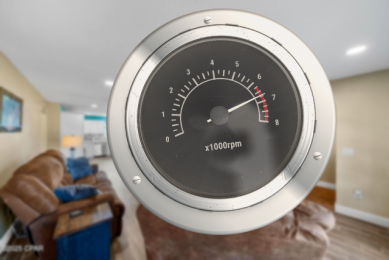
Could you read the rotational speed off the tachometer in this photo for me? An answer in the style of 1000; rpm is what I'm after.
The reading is 6750; rpm
